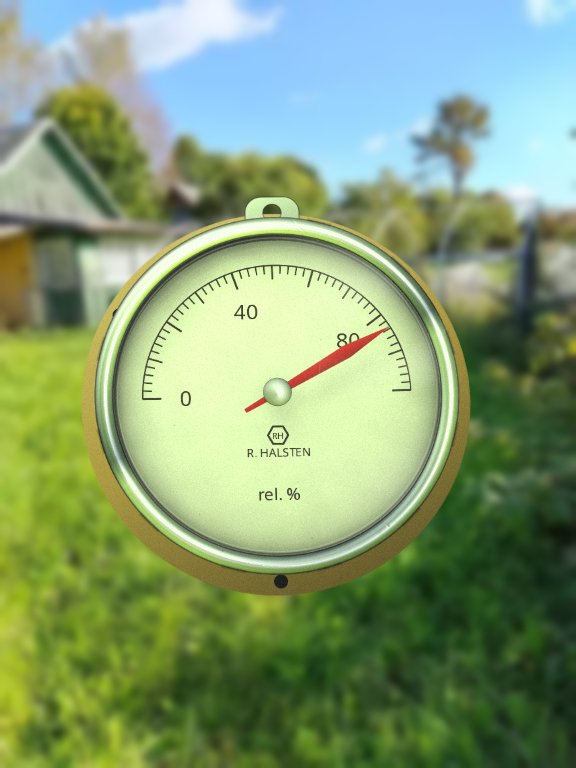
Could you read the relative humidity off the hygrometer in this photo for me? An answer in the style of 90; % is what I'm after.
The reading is 84; %
